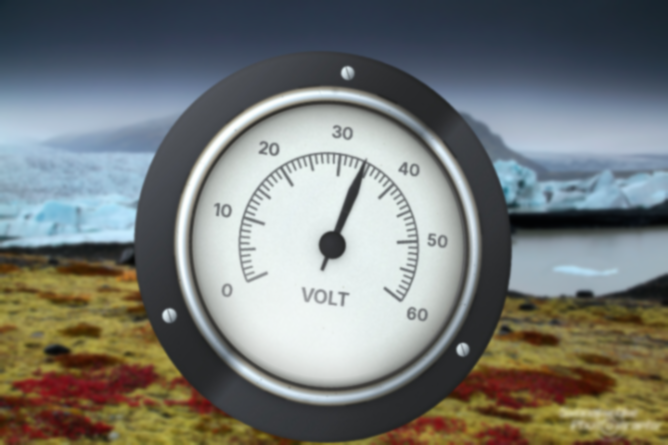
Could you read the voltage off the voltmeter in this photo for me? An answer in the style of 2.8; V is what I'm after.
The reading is 34; V
